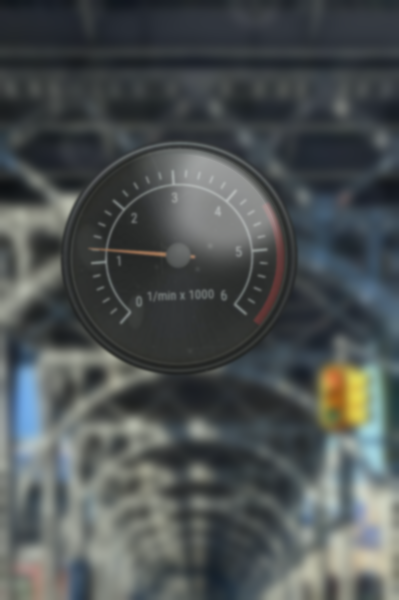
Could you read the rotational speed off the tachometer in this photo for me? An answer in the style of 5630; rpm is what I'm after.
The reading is 1200; rpm
